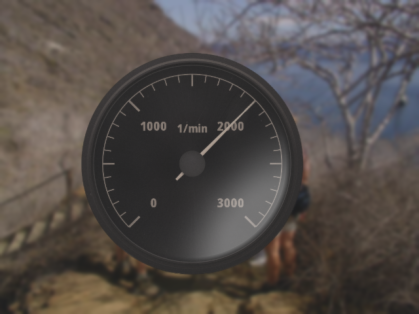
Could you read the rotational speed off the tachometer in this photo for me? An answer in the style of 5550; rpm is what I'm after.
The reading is 2000; rpm
